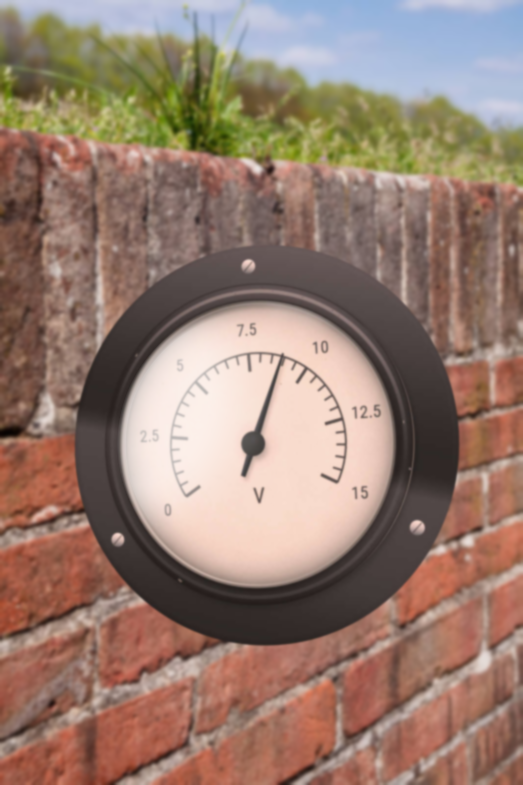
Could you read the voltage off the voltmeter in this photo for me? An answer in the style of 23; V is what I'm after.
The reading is 9; V
